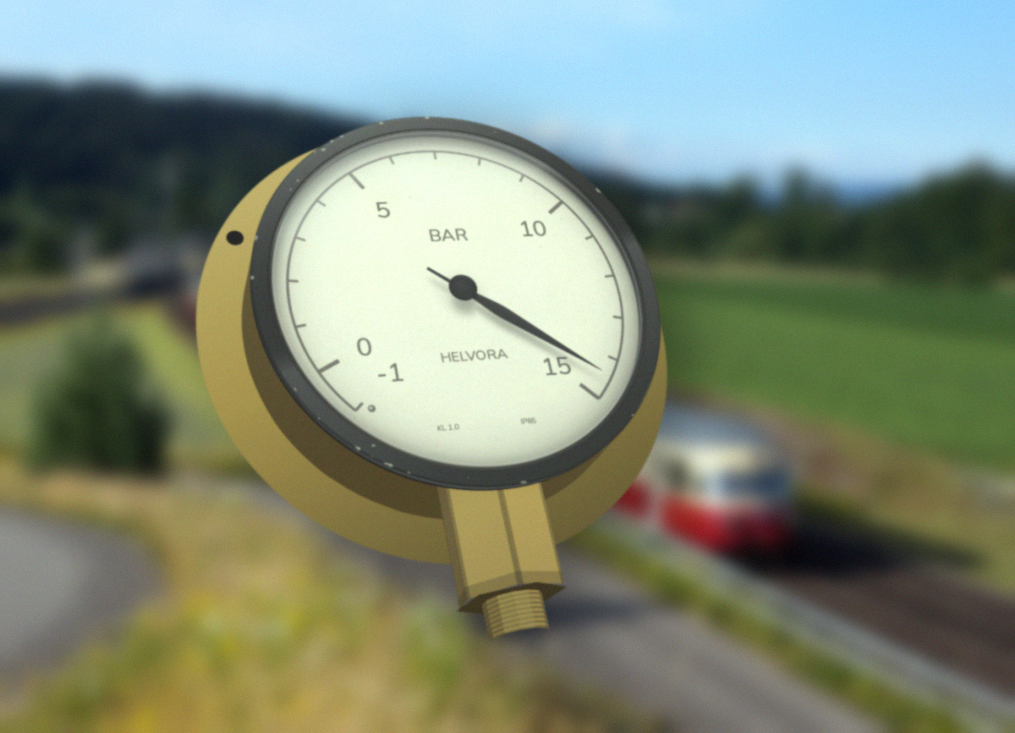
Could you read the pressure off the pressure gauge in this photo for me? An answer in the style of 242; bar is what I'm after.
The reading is 14.5; bar
